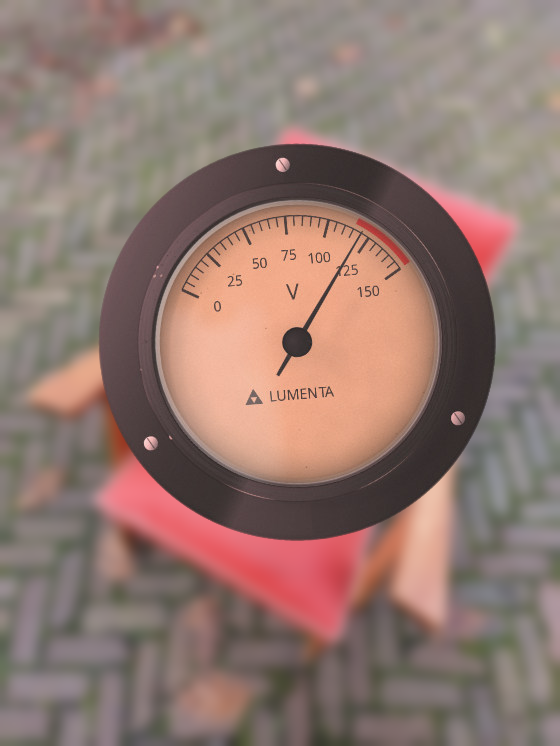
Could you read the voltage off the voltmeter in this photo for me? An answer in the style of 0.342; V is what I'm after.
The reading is 120; V
